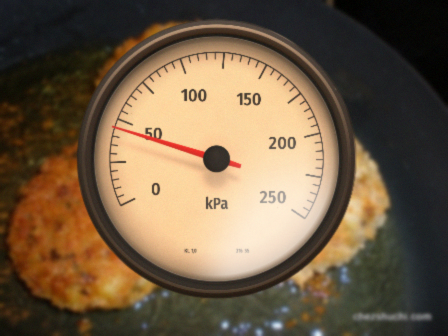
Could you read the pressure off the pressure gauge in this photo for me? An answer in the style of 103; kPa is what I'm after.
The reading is 45; kPa
